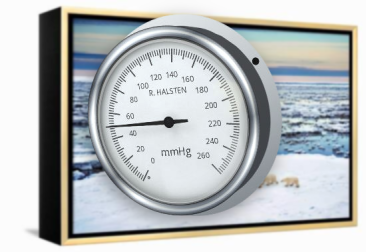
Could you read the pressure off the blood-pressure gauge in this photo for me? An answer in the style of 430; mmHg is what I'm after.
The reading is 50; mmHg
